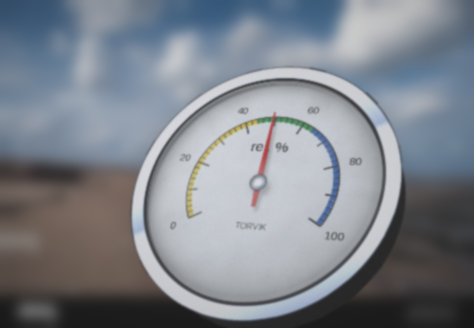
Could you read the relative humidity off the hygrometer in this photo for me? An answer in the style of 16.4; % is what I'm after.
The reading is 50; %
